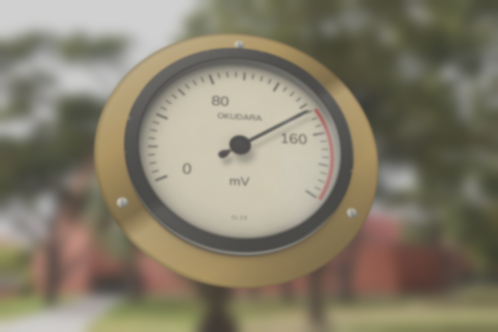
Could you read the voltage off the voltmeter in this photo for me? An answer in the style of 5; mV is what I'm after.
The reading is 145; mV
